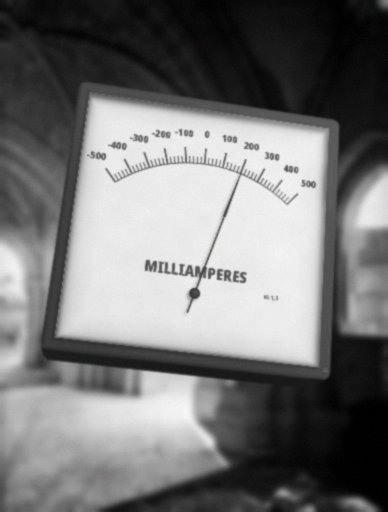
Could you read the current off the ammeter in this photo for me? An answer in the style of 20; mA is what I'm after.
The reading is 200; mA
